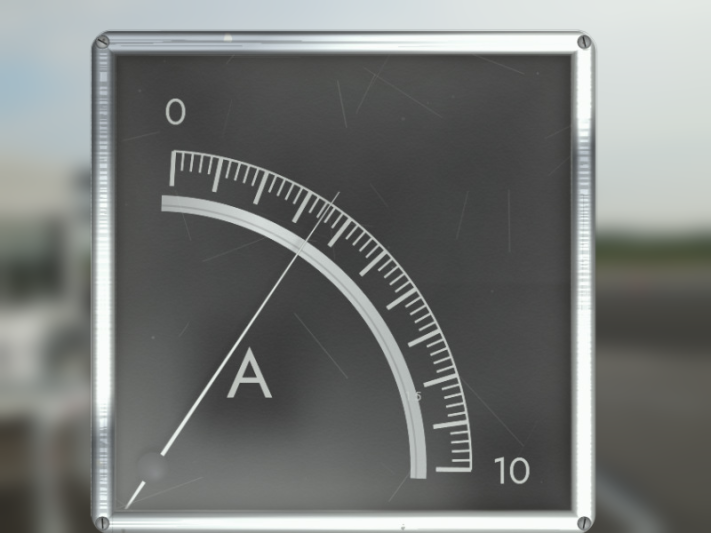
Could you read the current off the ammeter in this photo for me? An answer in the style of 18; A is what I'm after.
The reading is 3.5; A
